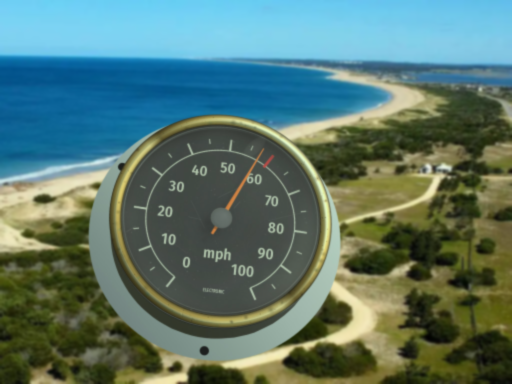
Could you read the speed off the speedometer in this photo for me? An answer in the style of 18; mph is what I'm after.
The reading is 57.5; mph
